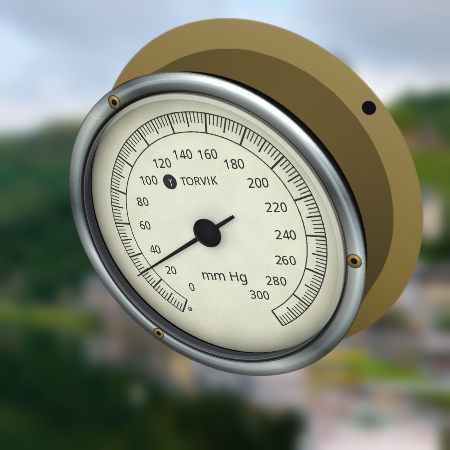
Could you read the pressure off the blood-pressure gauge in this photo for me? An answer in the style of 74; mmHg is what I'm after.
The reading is 30; mmHg
